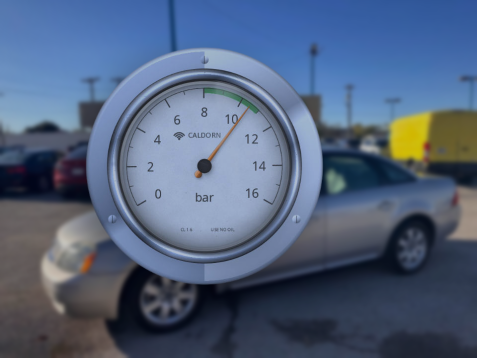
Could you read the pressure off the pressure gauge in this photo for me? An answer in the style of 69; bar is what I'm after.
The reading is 10.5; bar
